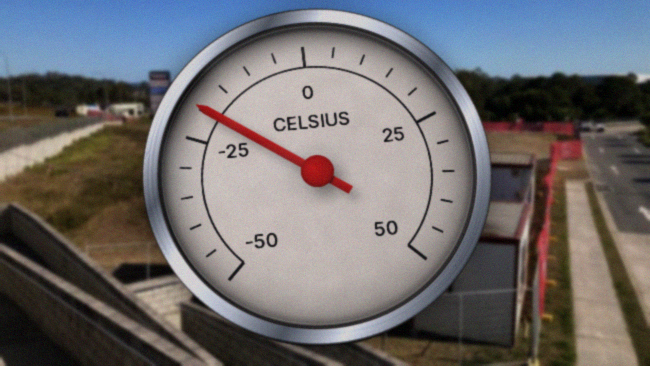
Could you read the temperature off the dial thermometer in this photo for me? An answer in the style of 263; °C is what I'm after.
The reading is -20; °C
